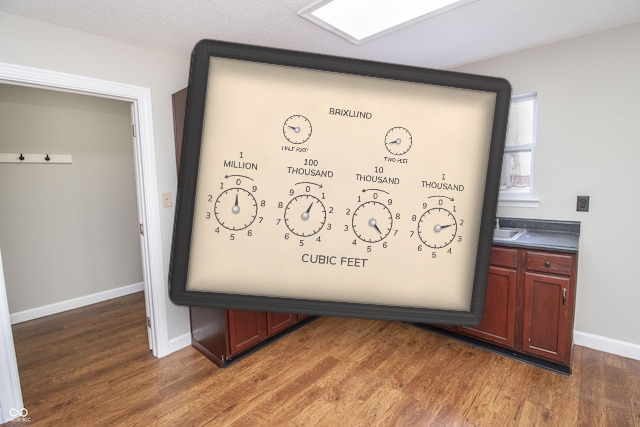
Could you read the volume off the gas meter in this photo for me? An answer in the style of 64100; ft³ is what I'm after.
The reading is 6200; ft³
